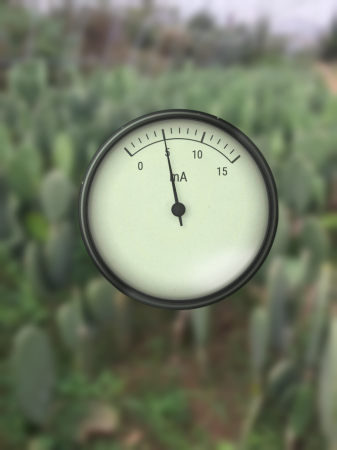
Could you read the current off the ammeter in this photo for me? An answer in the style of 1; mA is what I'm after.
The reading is 5; mA
